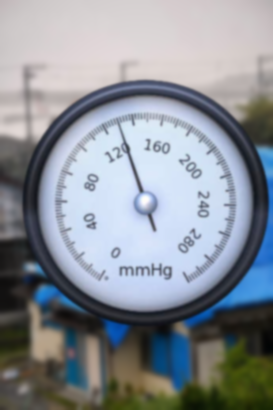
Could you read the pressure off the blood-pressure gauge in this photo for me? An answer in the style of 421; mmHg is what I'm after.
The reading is 130; mmHg
